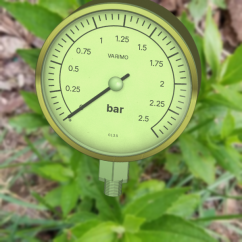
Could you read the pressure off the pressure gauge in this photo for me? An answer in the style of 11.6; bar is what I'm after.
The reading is 0; bar
